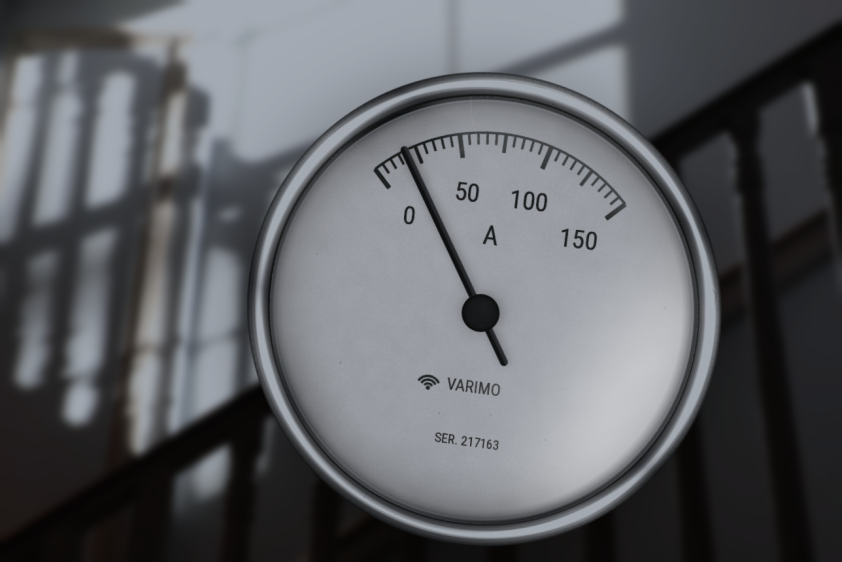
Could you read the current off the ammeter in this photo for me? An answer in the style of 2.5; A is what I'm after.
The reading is 20; A
